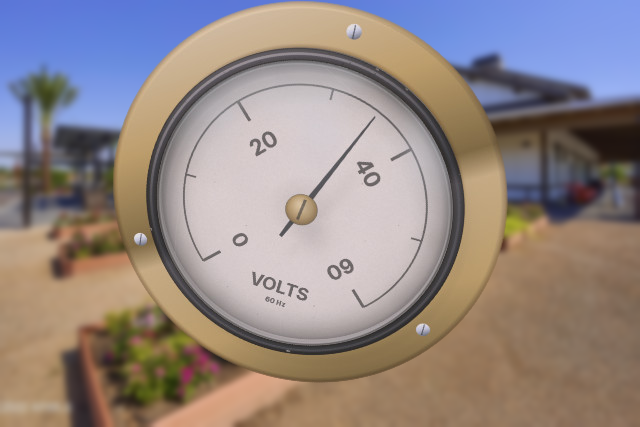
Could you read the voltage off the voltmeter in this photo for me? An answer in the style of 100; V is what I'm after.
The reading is 35; V
